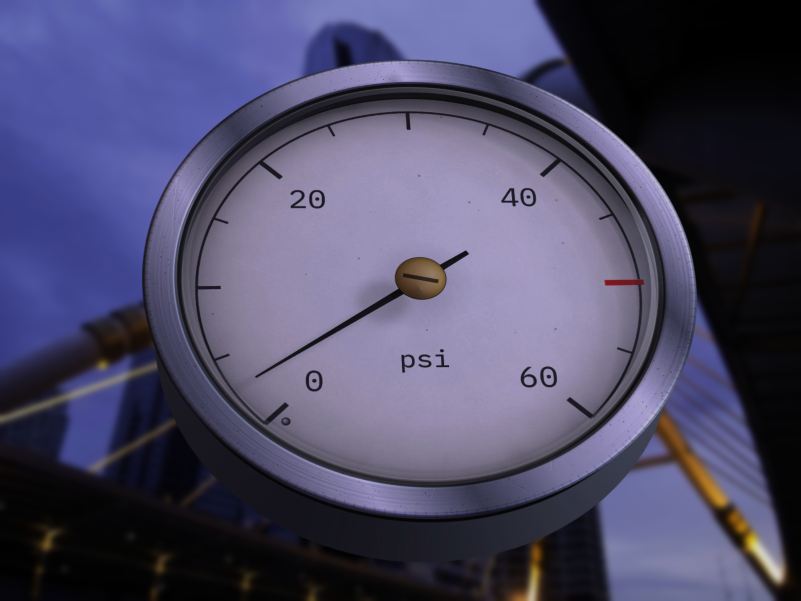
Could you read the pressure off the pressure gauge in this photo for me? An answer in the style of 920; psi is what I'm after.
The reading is 2.5; psi
